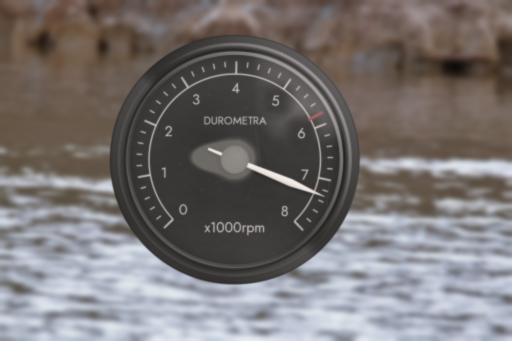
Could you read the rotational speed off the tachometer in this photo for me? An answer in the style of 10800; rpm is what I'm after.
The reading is 7300; rpm
